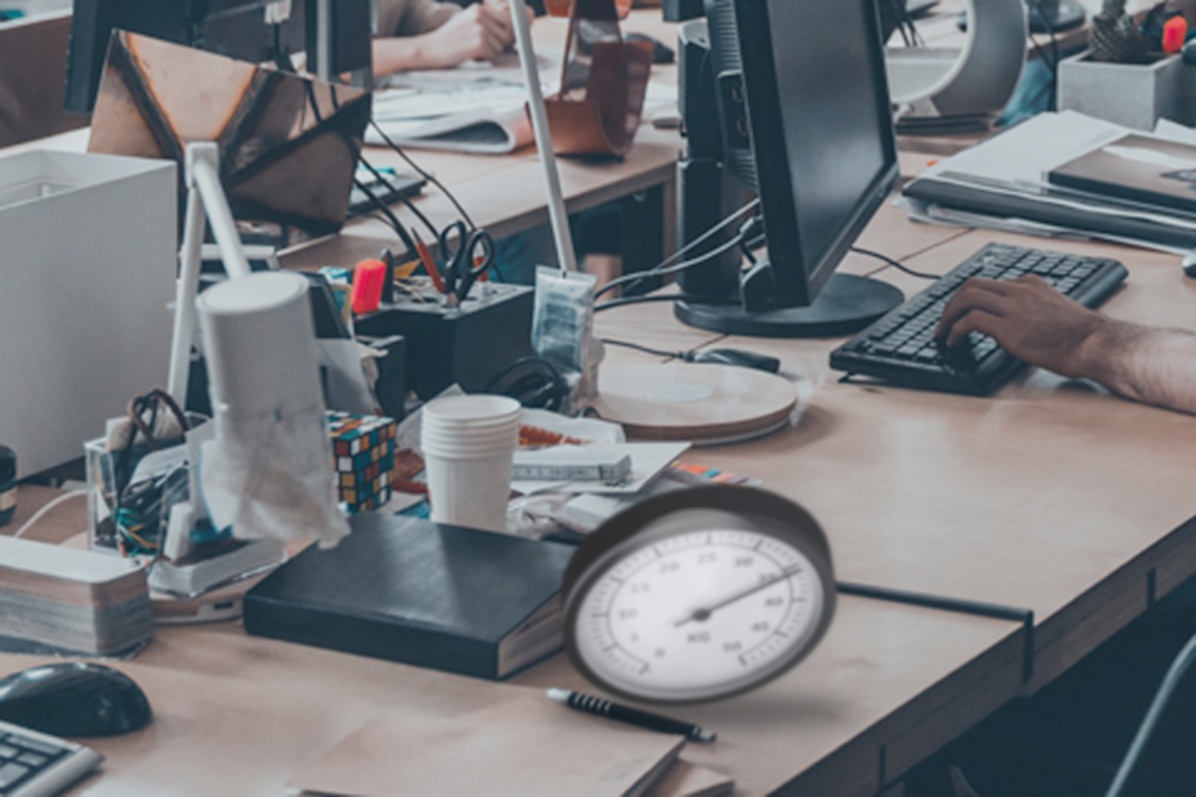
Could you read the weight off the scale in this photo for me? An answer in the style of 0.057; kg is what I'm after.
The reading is 35; kg
